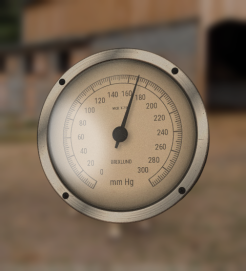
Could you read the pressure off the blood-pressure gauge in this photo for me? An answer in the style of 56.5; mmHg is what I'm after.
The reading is 170; mmHg
